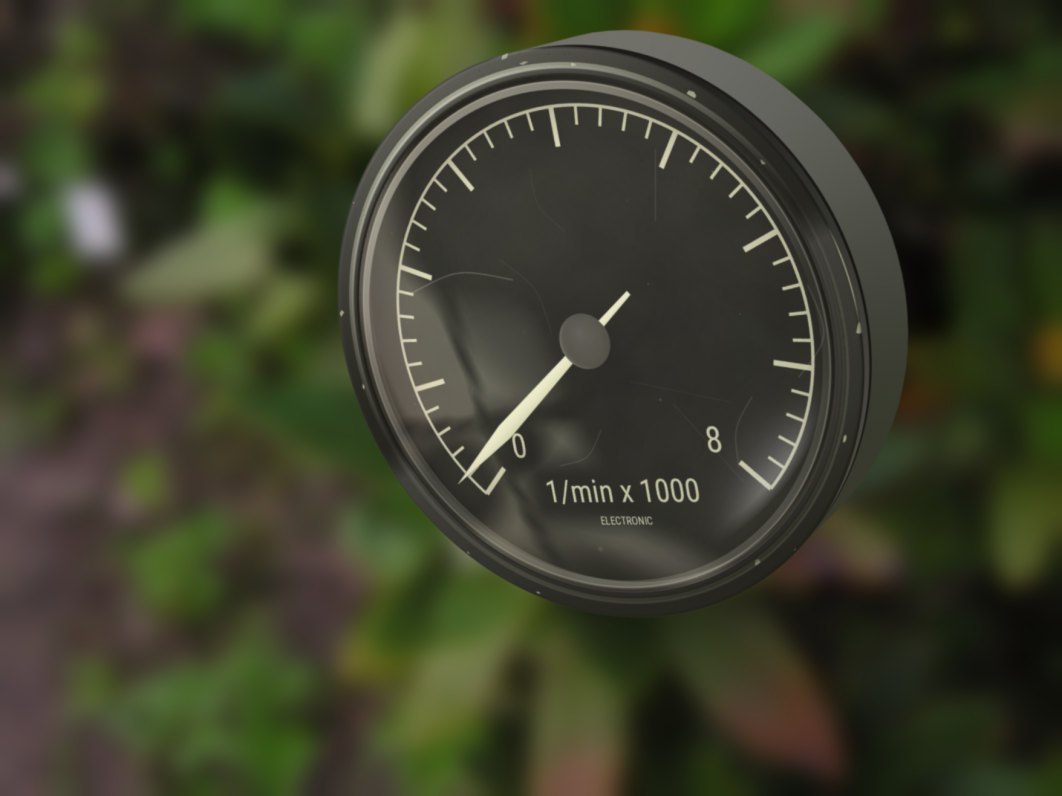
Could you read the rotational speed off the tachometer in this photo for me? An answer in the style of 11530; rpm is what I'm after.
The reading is 200; rpm
